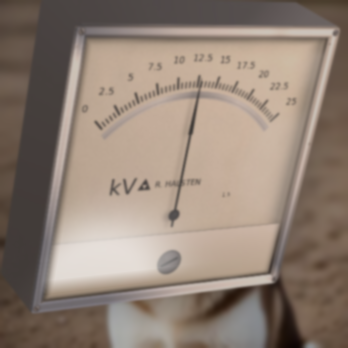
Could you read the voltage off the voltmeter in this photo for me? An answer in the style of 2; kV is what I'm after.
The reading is 12.5; kV
